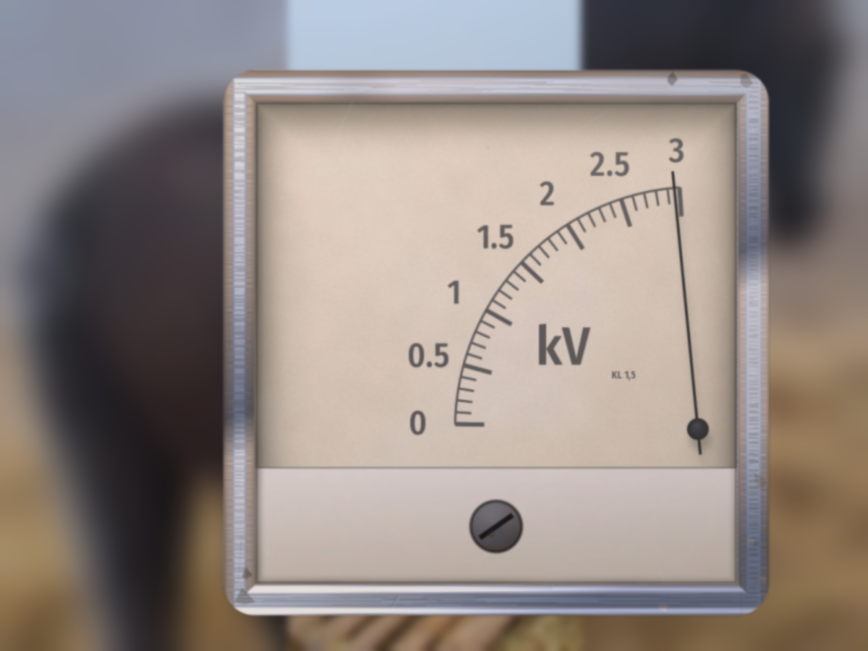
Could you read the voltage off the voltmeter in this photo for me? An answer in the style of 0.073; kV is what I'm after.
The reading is 2.95; kV
